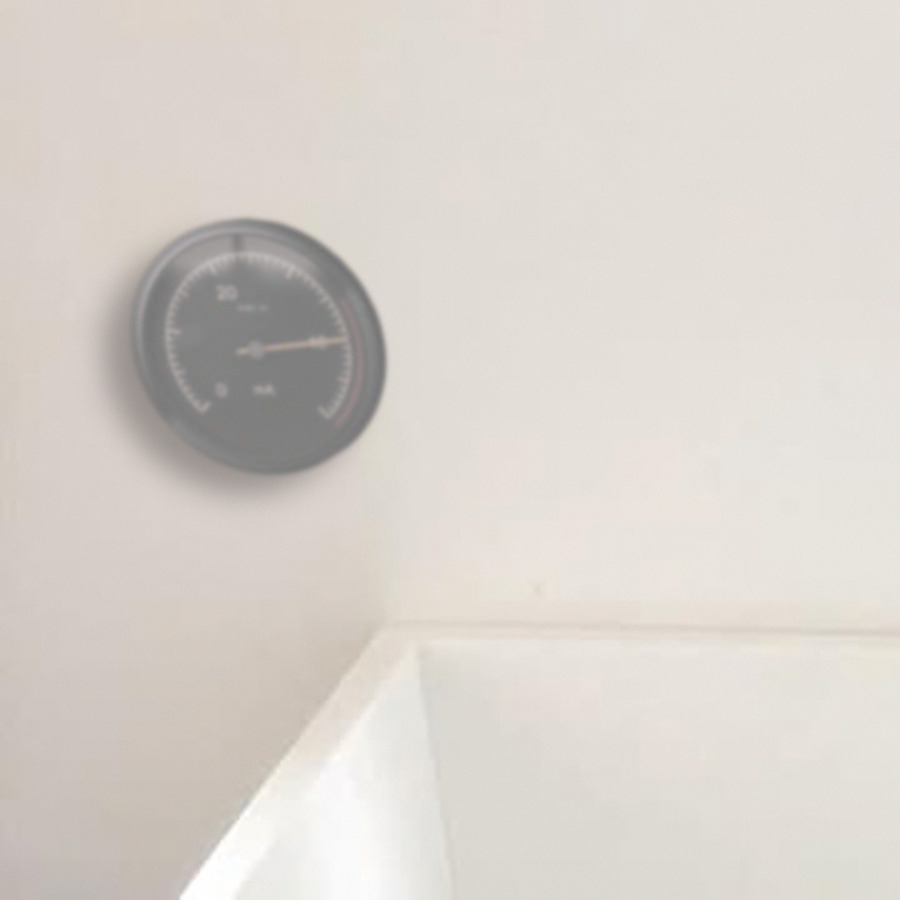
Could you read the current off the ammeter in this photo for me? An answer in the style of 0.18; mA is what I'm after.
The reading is 40; mA
